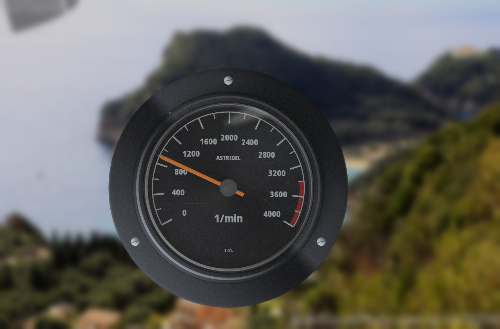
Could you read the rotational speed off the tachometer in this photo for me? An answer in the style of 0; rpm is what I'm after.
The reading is 900; rpm
